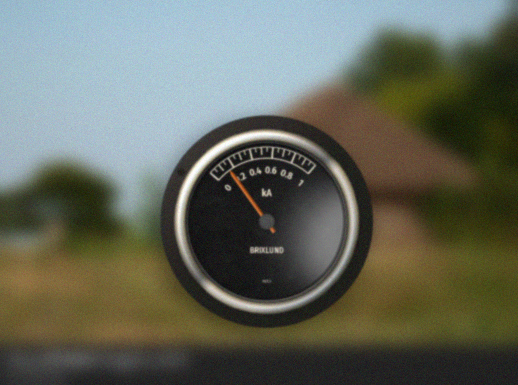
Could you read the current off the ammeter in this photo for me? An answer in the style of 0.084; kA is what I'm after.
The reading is 0.15; kA
